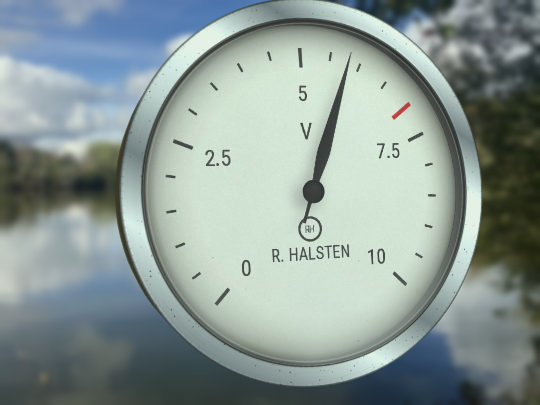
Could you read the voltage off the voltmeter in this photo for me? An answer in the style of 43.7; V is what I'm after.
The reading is 5.75; V
